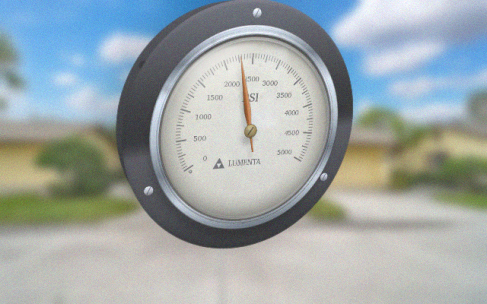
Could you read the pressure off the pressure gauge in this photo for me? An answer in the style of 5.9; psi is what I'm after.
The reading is 2250; psi
